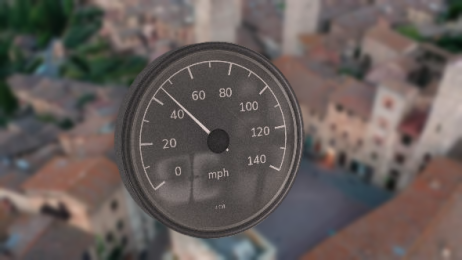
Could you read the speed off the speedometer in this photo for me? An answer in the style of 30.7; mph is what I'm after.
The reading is 45; mph
